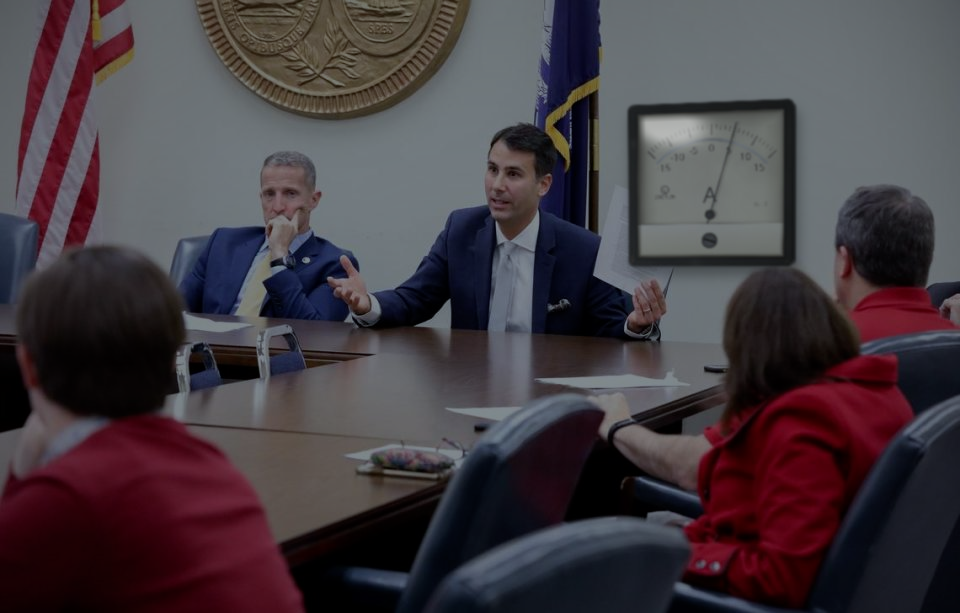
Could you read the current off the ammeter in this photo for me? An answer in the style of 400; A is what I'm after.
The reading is 5; A
